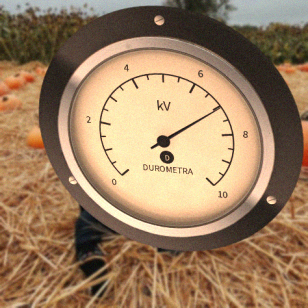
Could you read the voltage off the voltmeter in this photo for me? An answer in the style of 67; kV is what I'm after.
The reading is 7; kV
